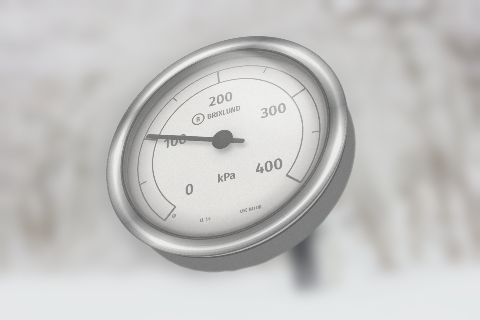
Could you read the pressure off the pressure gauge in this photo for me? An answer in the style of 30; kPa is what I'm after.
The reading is 100; kPa
